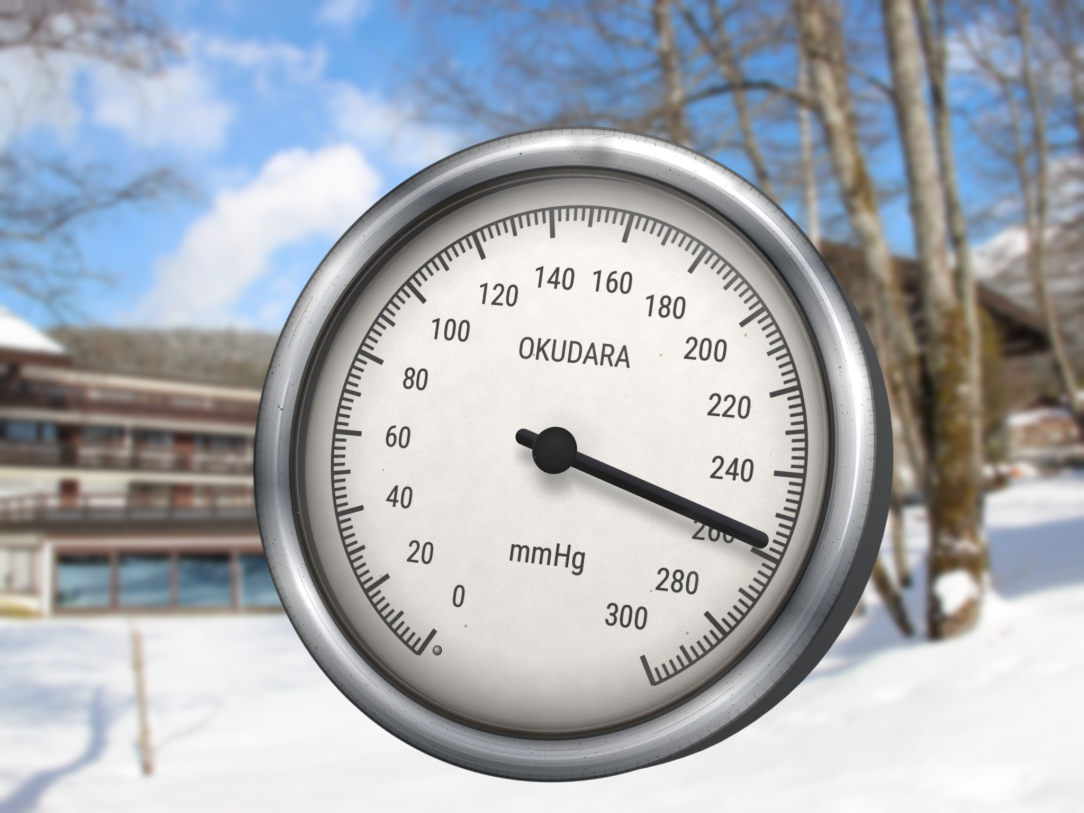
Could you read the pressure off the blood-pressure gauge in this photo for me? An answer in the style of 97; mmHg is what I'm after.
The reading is 257; mmHg
